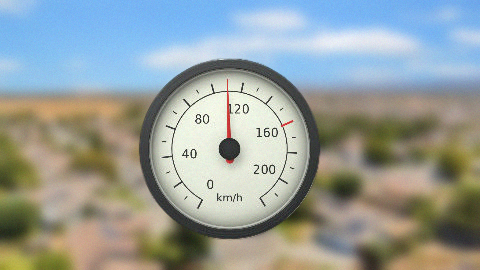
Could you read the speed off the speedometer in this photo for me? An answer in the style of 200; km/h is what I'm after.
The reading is 110; km/h
